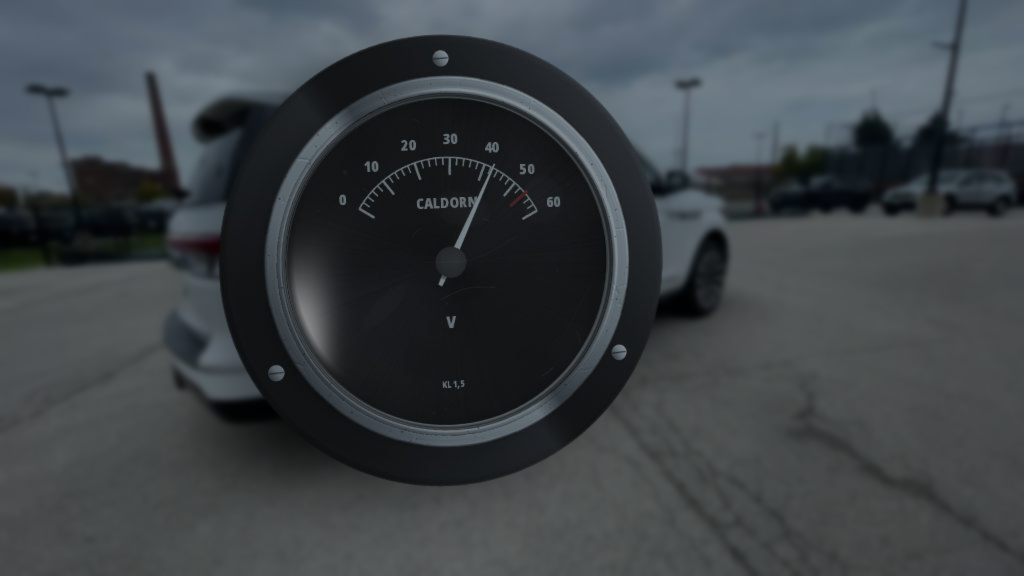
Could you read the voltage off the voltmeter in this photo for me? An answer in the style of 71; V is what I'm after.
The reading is 42; V
